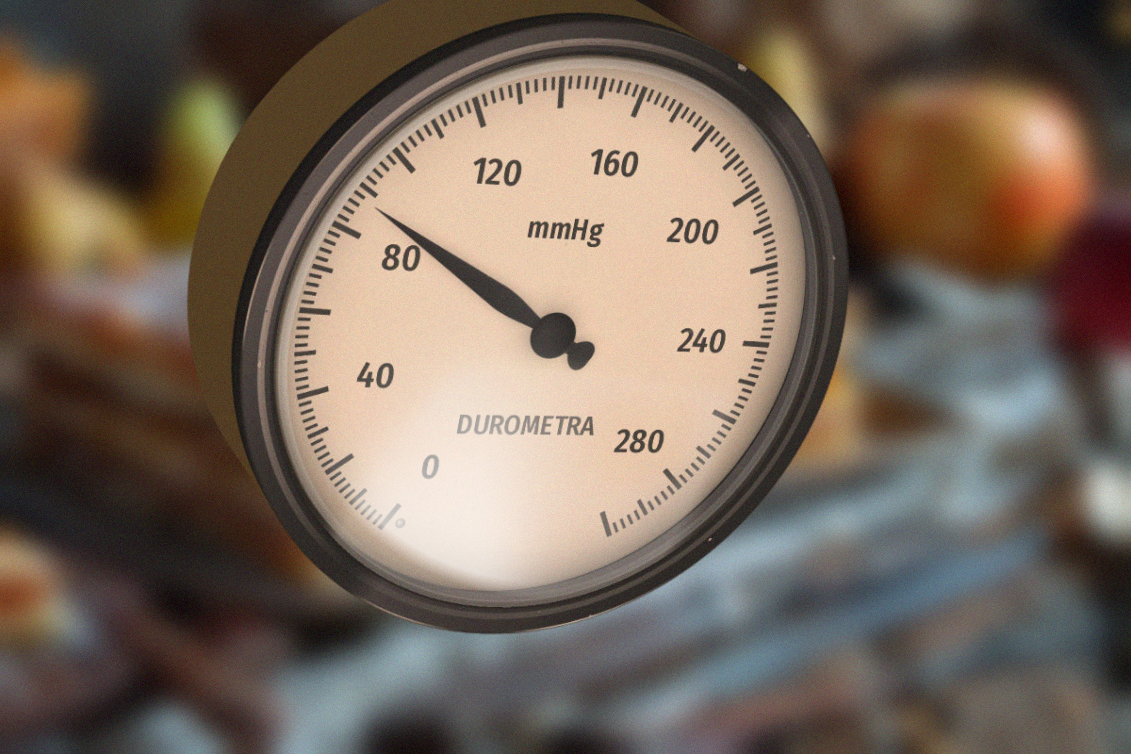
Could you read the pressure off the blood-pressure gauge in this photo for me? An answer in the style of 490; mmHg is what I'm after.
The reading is 88; mmHg
